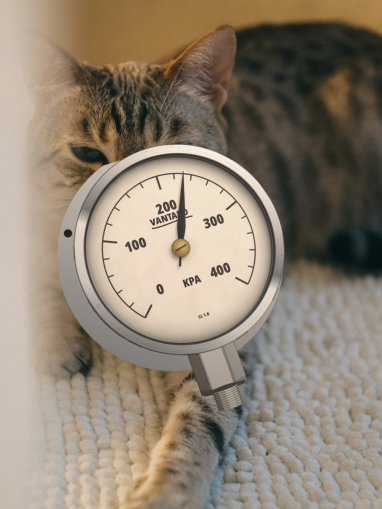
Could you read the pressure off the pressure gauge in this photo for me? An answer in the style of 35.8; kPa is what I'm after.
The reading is 230; kPa
